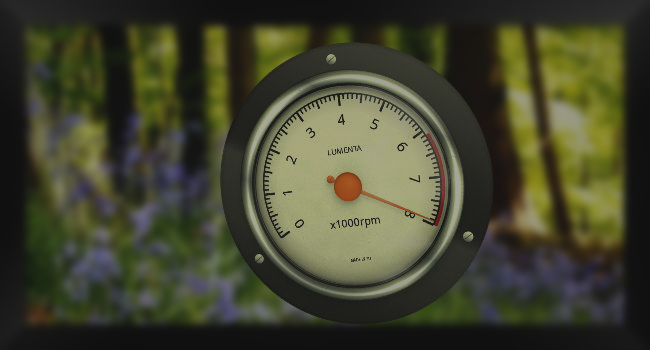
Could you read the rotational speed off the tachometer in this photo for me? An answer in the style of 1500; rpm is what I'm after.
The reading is 7900; rpm
